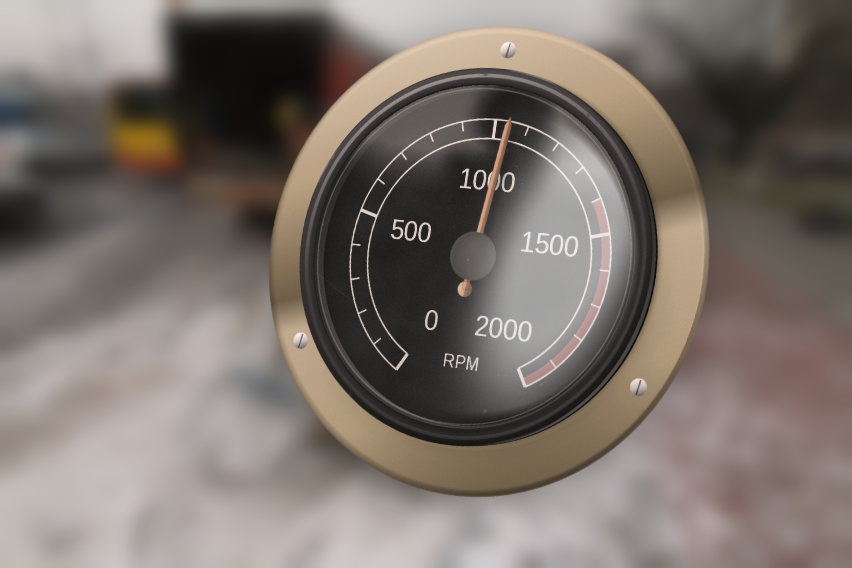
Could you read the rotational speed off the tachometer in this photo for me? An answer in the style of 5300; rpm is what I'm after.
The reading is 1050; rpm
